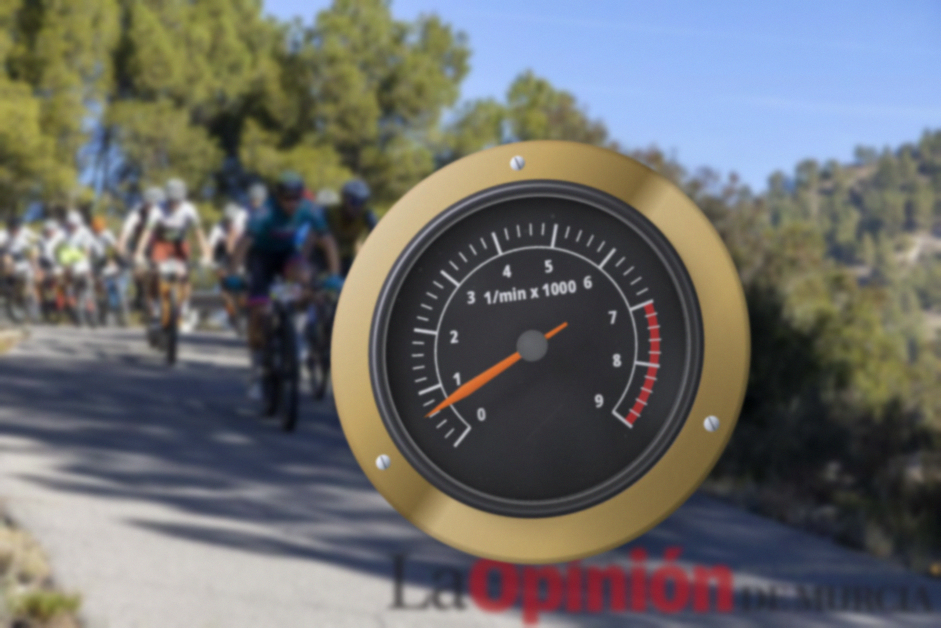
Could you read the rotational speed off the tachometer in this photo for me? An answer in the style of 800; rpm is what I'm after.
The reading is 600; rpm
